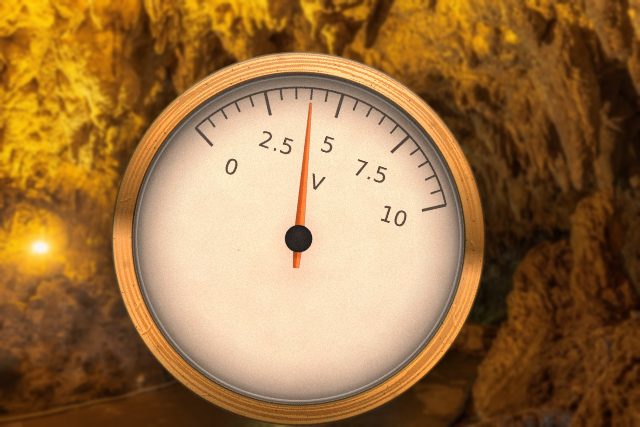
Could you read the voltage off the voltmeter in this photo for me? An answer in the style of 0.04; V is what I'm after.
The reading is 4; V
